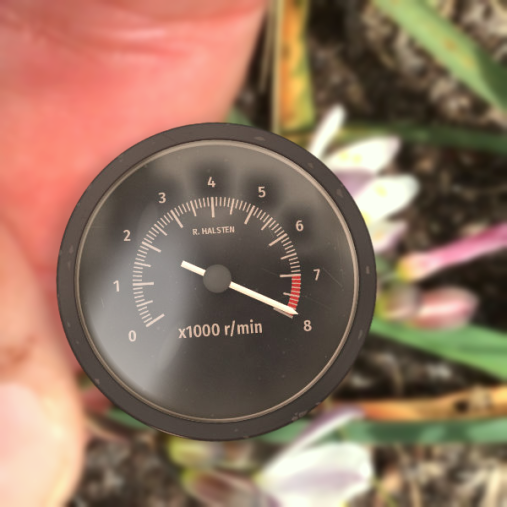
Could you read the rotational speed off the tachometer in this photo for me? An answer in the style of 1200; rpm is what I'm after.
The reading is 7900; rpm
